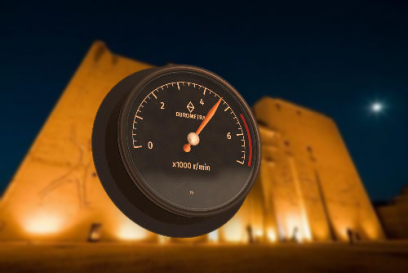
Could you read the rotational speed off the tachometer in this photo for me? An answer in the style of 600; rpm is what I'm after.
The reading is 4600; rpm
